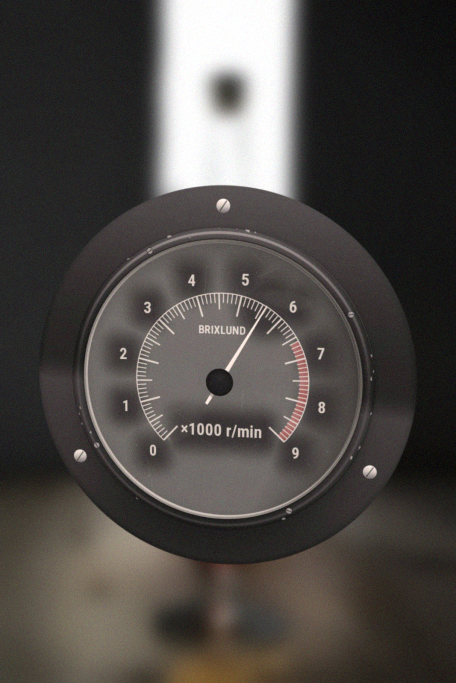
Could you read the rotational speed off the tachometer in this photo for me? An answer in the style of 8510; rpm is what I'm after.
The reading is 5600; rpm
